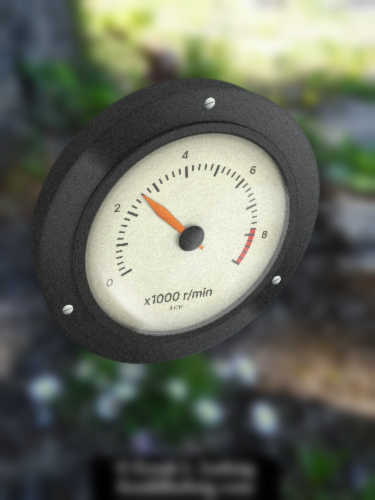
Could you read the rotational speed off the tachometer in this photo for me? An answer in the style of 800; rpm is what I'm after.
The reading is 2600; rpm
